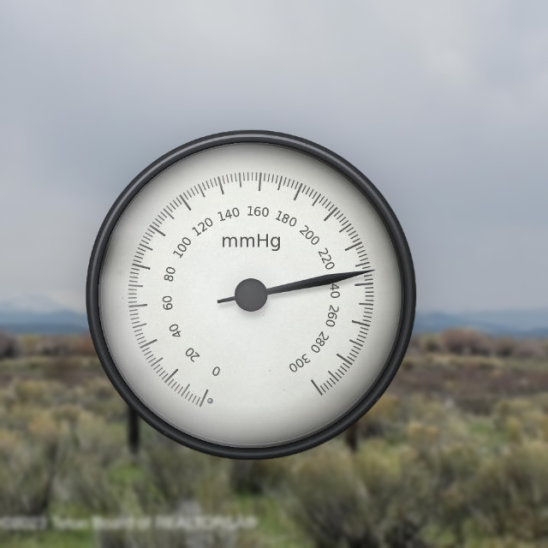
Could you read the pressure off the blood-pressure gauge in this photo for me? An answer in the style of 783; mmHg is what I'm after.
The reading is 234; mmHg
